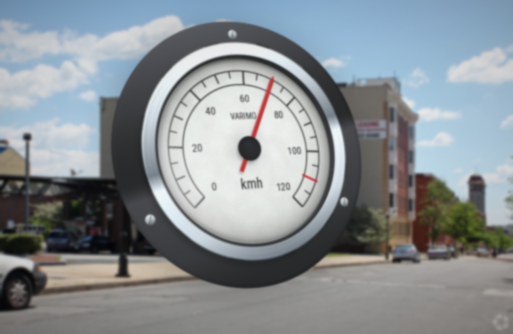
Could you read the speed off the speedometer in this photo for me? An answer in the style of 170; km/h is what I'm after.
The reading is 70; km/h
